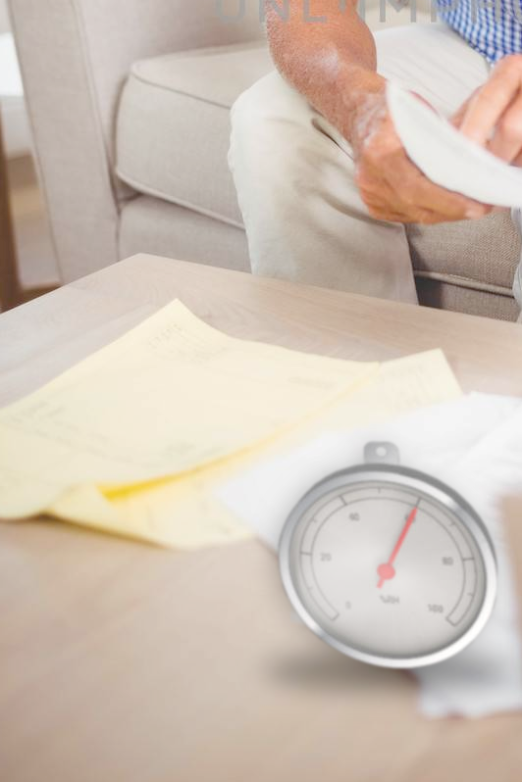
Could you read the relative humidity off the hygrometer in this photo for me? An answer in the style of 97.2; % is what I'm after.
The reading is 60; %
